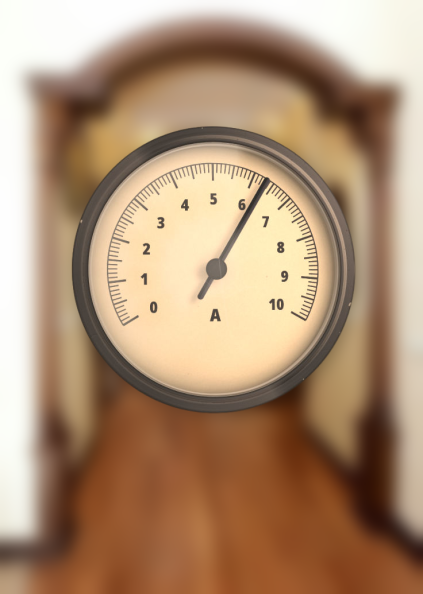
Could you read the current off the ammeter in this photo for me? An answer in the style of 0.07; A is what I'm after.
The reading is 6.3; A
